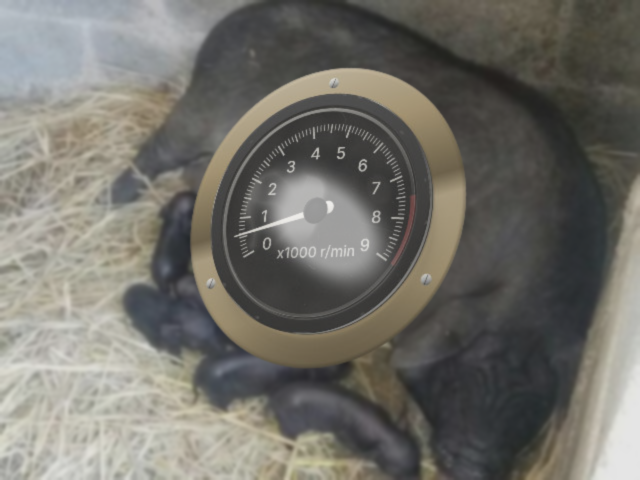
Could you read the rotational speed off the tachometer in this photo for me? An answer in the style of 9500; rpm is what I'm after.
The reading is 500; rpm
